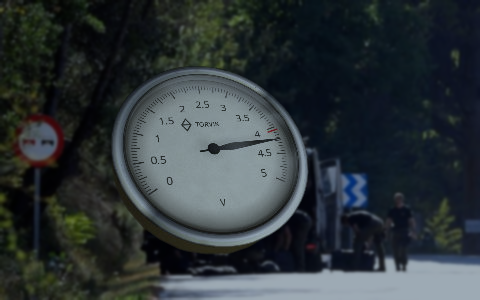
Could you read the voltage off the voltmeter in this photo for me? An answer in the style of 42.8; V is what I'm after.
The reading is 4.25; V
